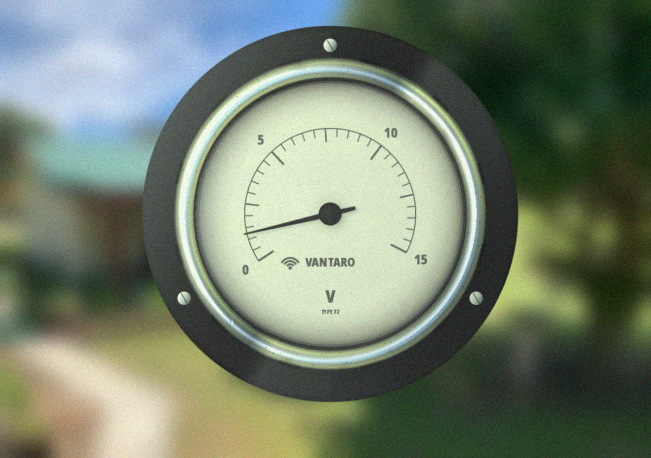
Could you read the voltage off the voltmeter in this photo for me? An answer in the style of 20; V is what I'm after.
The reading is 1.25; V
